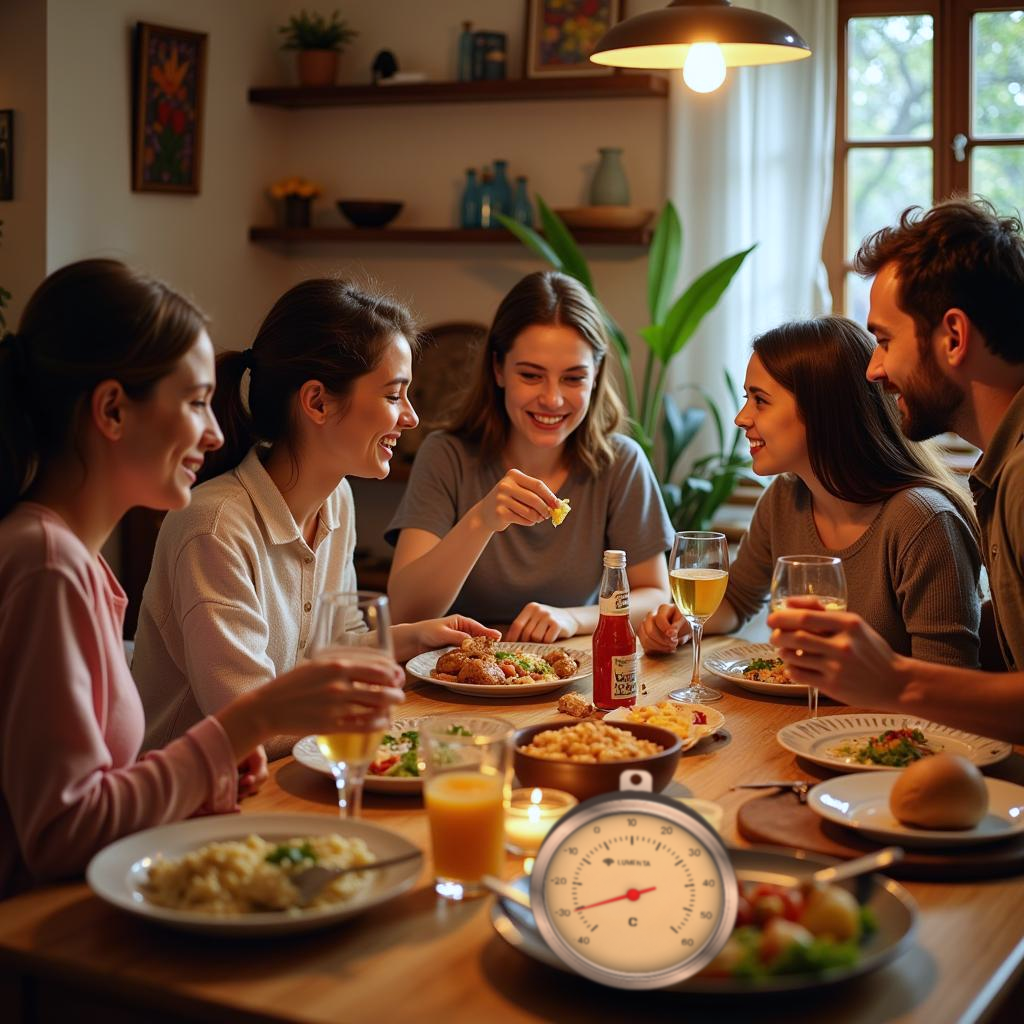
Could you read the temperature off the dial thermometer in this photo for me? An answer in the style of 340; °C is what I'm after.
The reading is -30; °C
